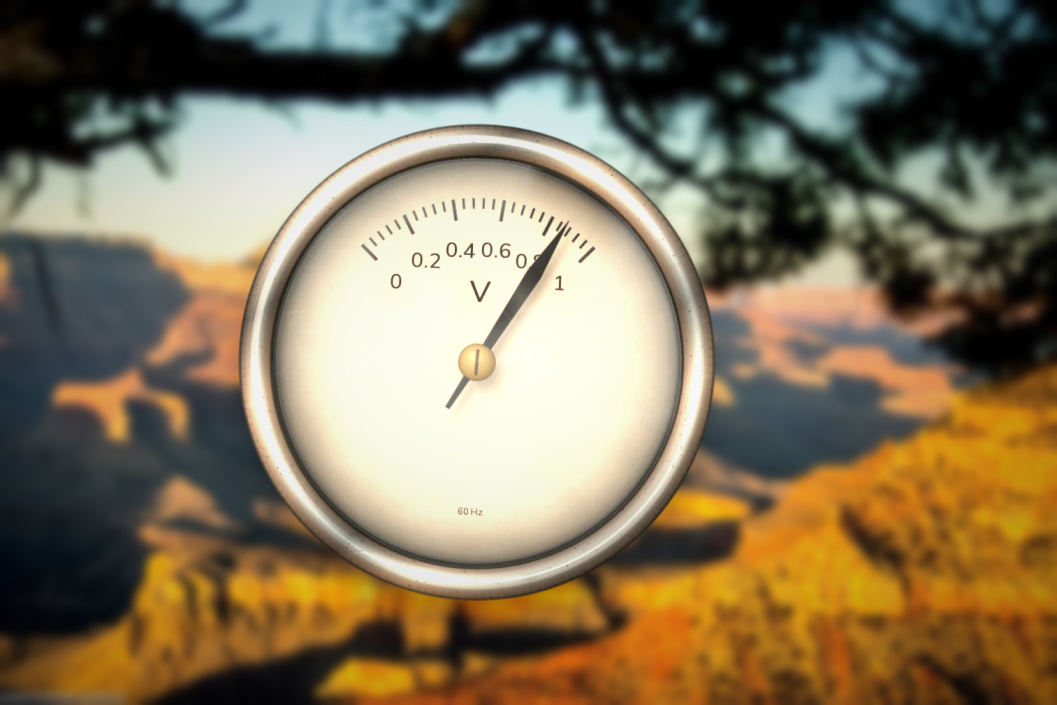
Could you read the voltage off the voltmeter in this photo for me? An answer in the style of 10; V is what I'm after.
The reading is 0.86; V
